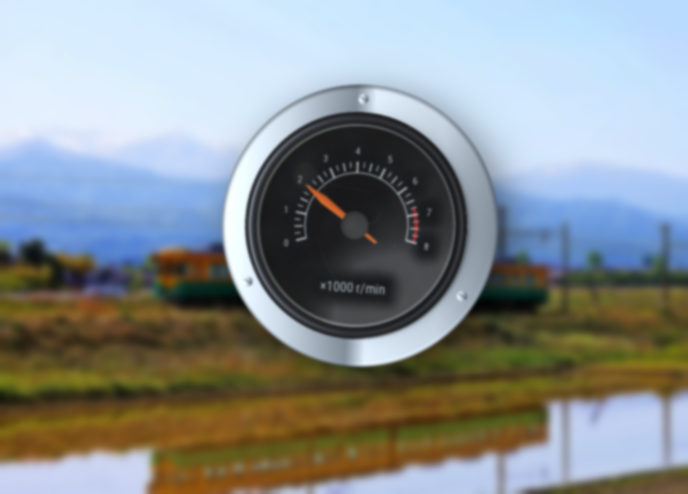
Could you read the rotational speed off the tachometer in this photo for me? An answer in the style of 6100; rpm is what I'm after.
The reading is 2000; rpm
